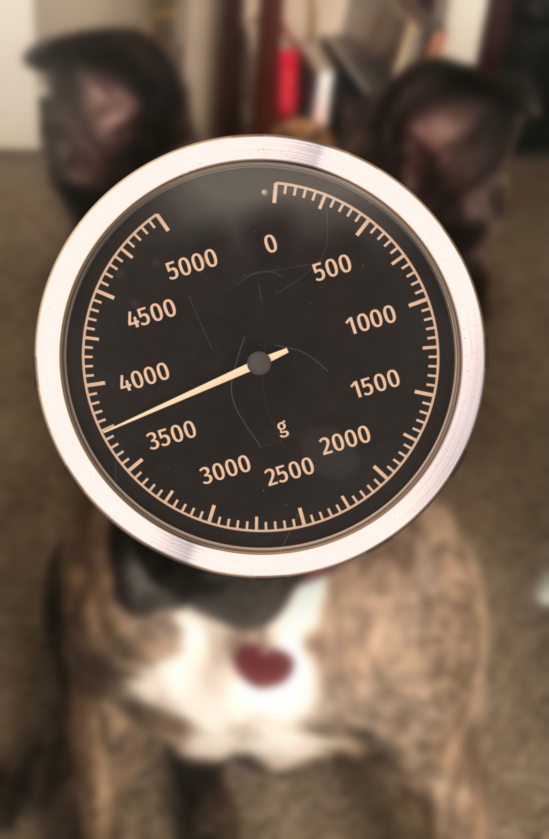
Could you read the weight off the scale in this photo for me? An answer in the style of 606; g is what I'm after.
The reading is 3750; g
